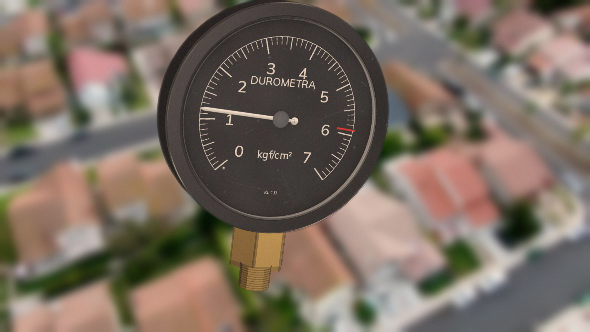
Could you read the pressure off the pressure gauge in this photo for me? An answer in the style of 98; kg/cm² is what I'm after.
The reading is 1.2; kg/cm²
